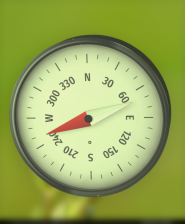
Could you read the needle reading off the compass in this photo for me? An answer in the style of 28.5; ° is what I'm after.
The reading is 250; °
